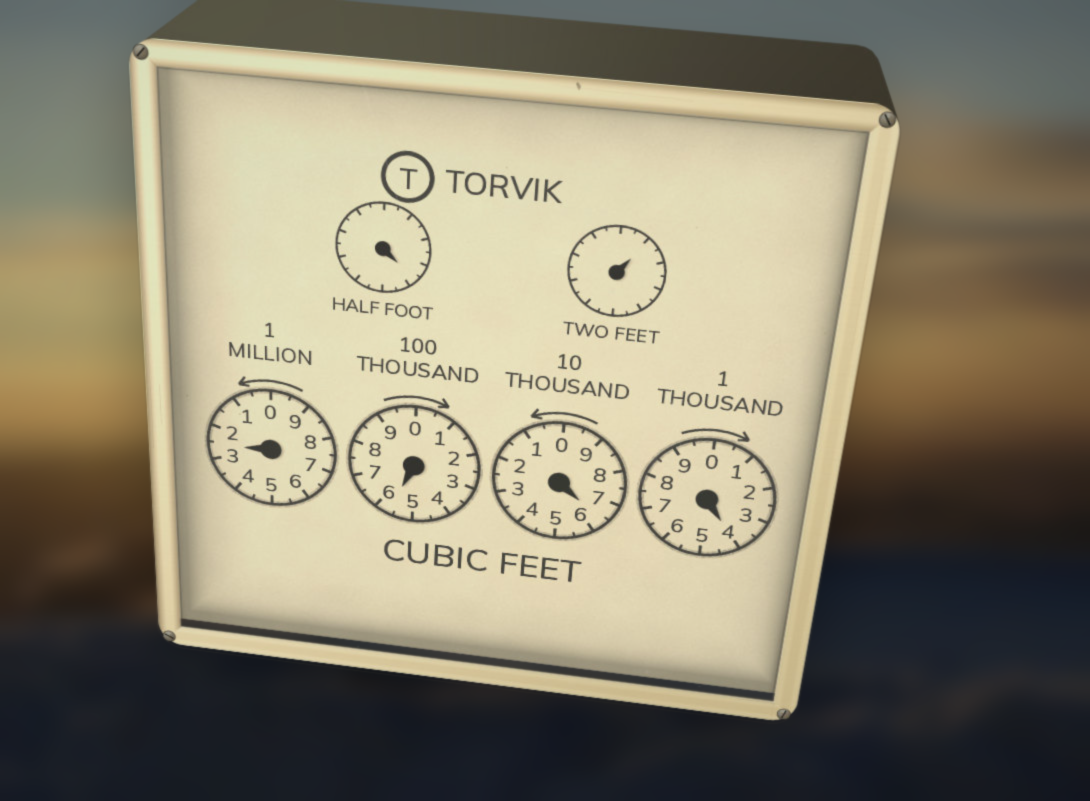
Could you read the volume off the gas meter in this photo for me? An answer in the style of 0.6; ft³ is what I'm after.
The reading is 256400; ft³
